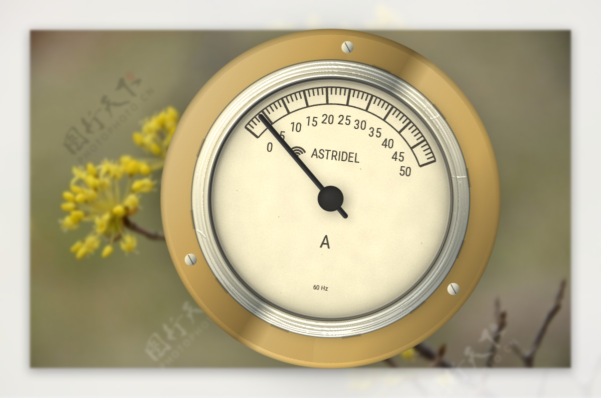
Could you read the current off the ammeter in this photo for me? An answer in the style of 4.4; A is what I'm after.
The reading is 4; A
